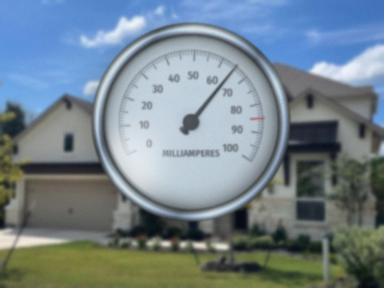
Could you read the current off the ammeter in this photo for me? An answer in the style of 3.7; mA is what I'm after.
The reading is 65; mA
